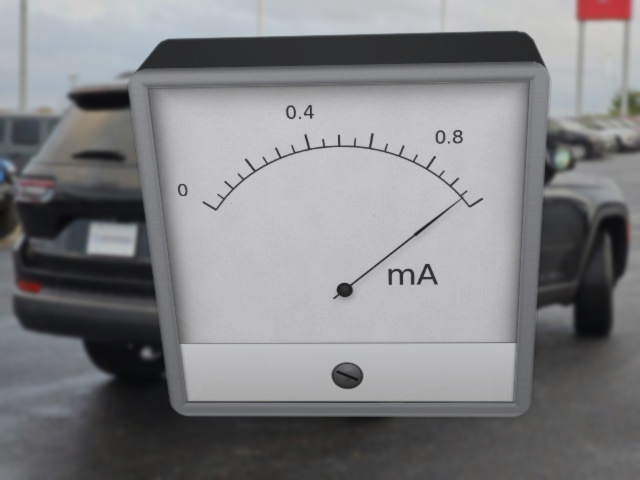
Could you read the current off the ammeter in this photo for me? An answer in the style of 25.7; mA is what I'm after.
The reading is 0.95; mA
